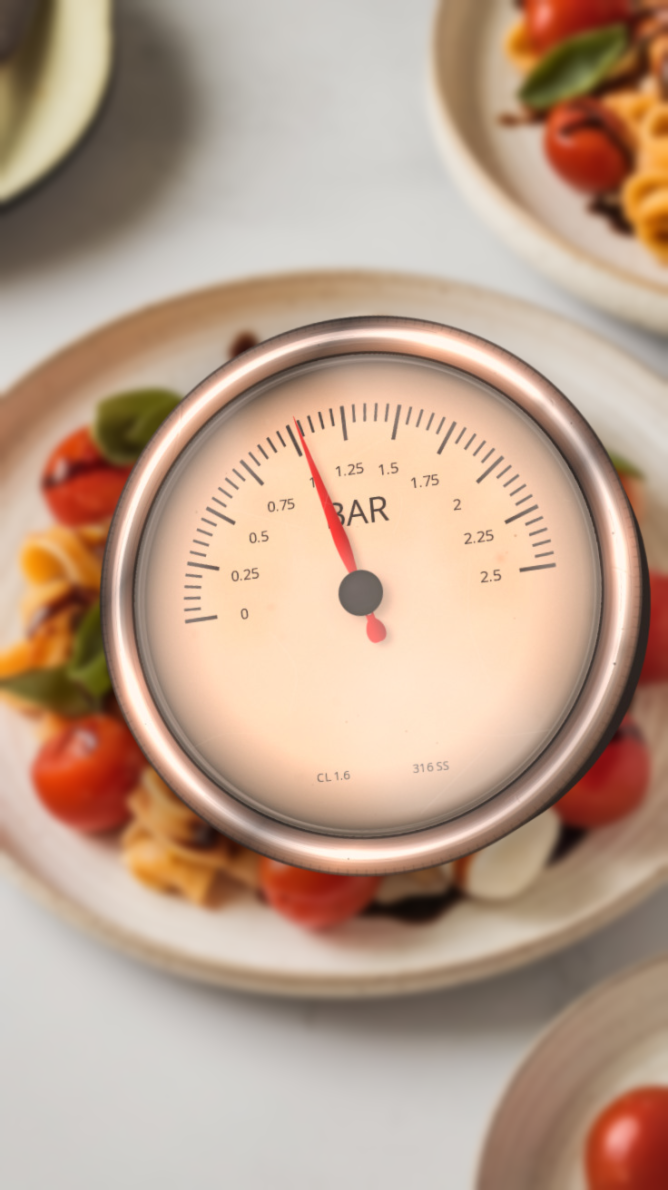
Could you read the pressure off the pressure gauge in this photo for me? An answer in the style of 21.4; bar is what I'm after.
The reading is 1.05; bar
